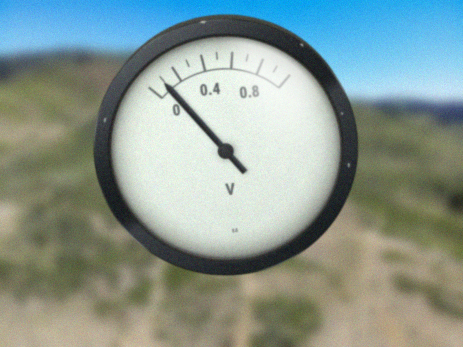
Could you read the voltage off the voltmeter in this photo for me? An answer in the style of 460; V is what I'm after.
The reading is 0.1; V
